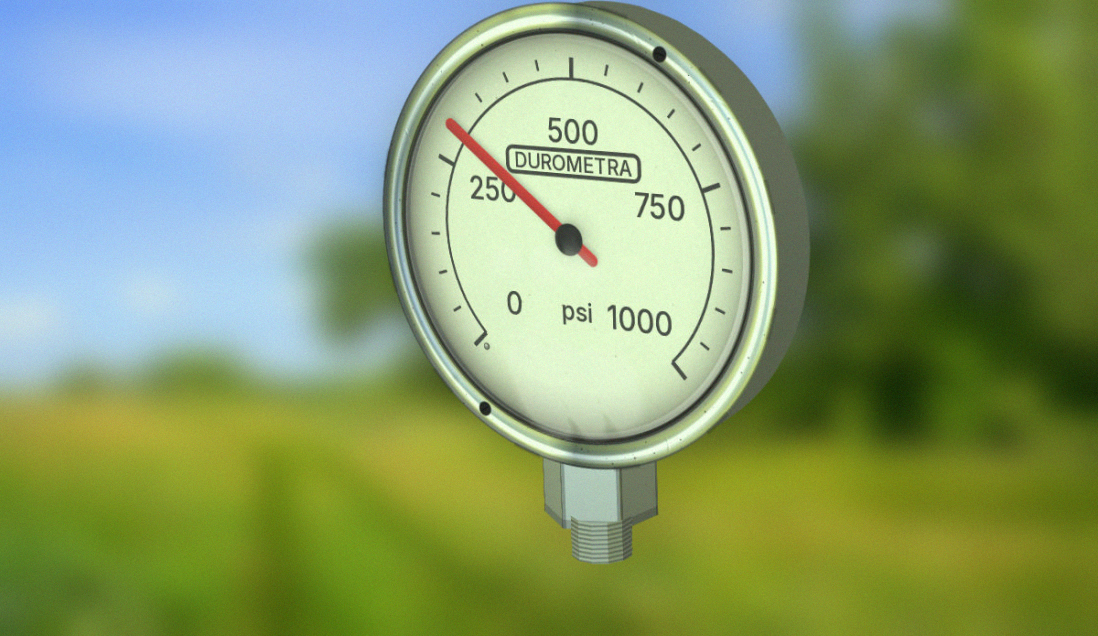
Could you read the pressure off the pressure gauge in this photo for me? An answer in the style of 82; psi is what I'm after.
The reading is 300; psi
